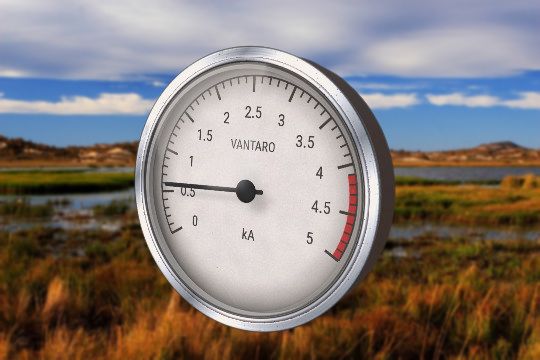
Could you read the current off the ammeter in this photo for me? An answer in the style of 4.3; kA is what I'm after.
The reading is 0.6; kA
